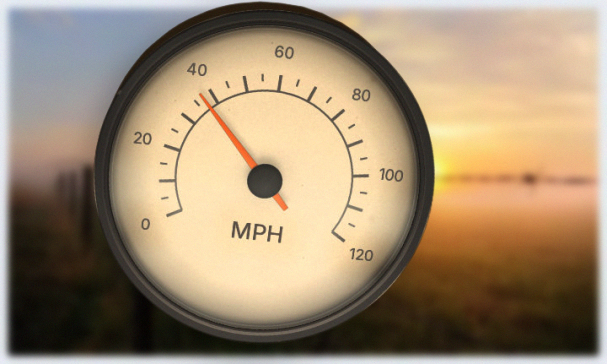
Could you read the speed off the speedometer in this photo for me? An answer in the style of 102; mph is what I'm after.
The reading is 37.5; mph
